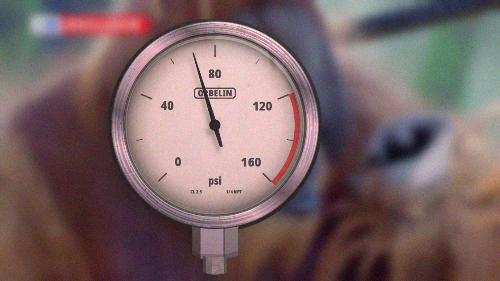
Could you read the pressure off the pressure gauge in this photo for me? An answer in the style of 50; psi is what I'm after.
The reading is 70; psi
